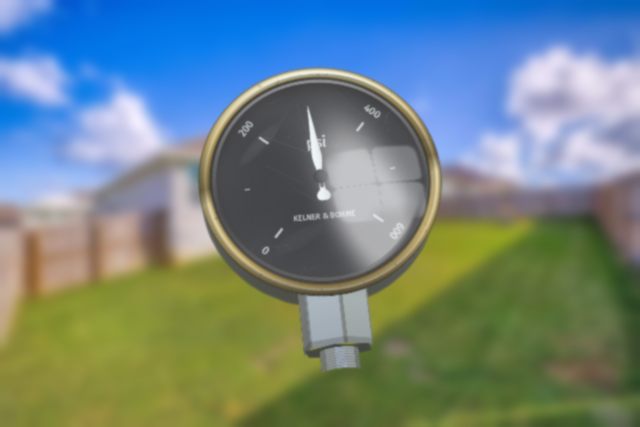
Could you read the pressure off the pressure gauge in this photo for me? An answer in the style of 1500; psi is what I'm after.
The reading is 300; psi
